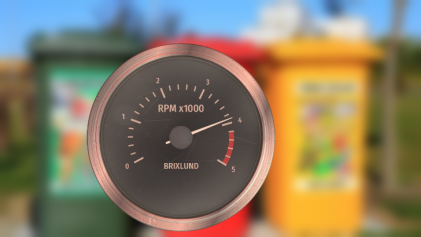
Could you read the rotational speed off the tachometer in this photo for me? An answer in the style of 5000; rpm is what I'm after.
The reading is 3900; rpm
